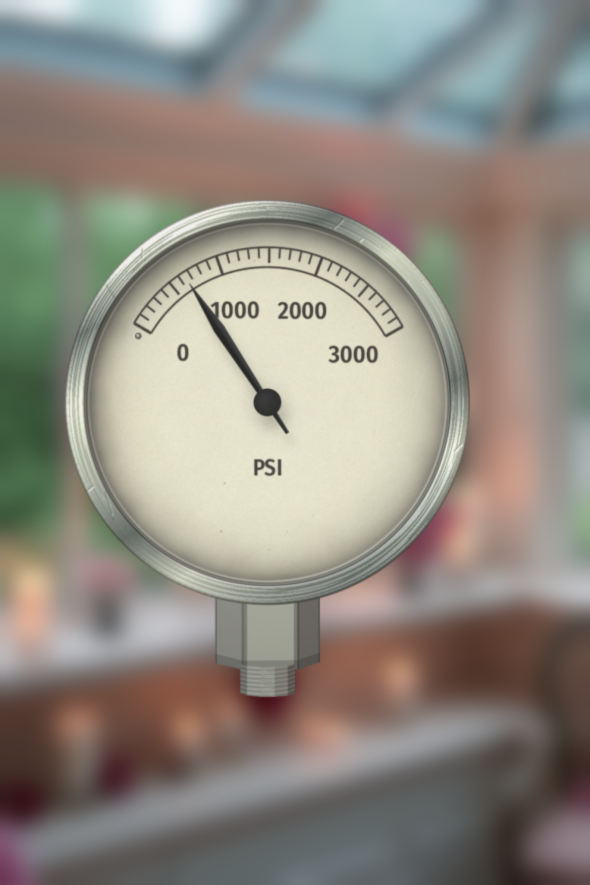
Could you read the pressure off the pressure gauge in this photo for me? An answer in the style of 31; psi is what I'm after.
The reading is 650; psi
